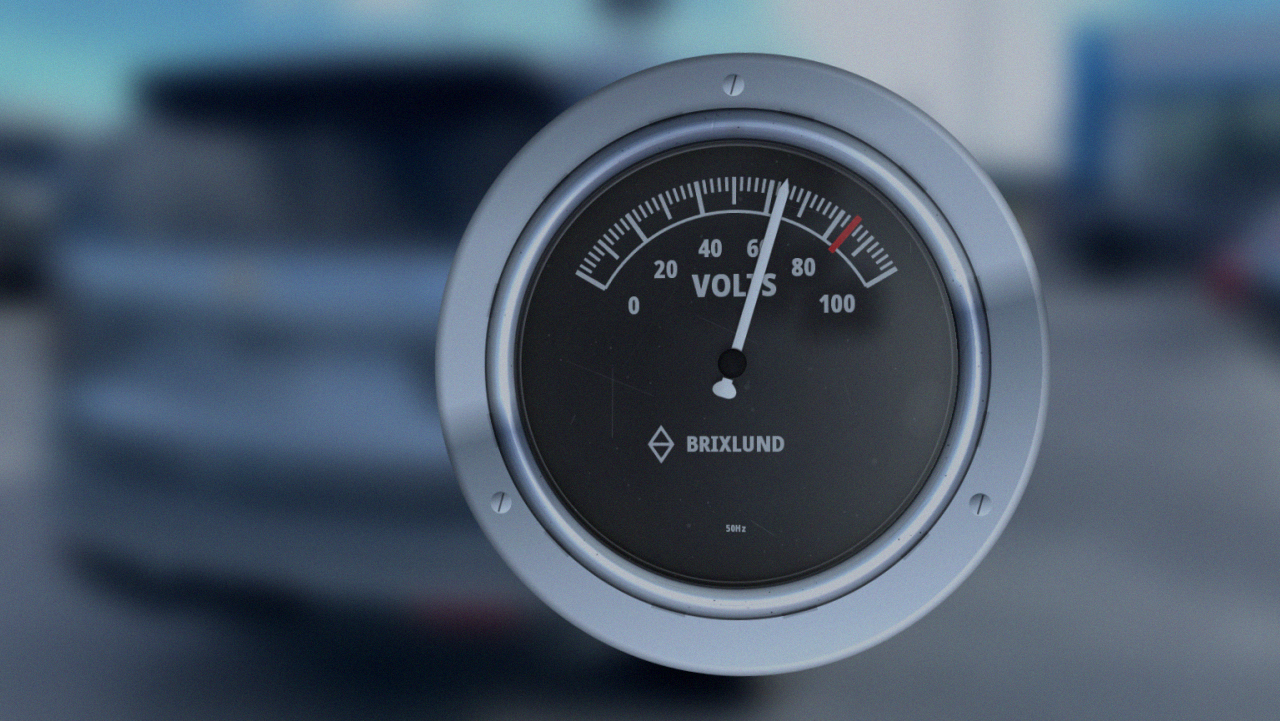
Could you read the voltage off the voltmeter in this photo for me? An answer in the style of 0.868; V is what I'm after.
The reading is 64; V
